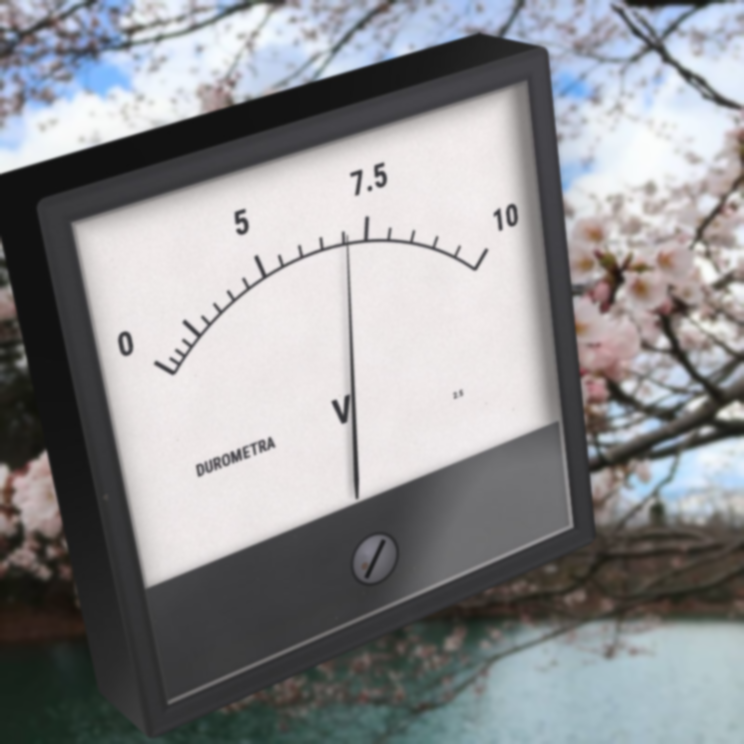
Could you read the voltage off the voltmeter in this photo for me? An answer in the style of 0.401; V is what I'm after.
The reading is 7; V
